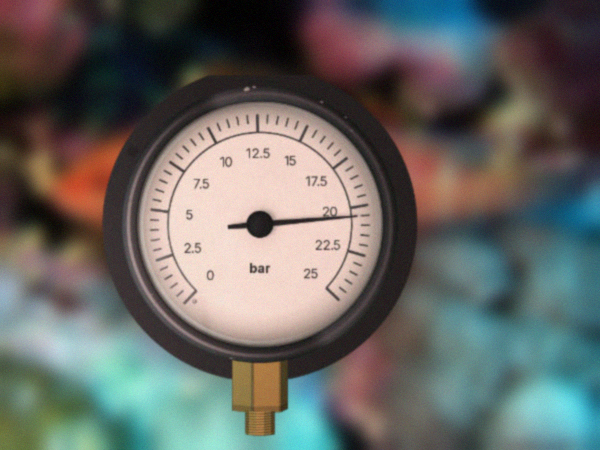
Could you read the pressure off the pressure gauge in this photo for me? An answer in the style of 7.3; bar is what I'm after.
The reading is 20.5; bar
